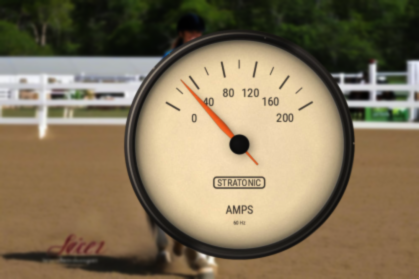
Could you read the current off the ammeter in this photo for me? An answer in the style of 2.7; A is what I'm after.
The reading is 30; A
